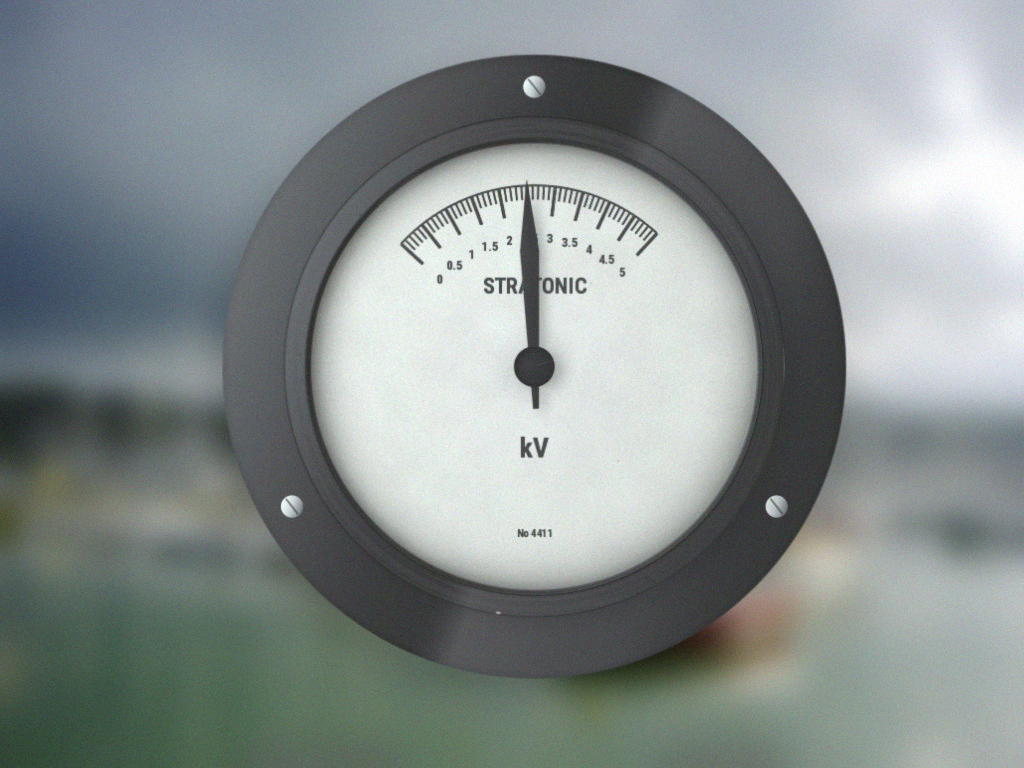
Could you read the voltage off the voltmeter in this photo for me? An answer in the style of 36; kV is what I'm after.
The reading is 2.5; kV
